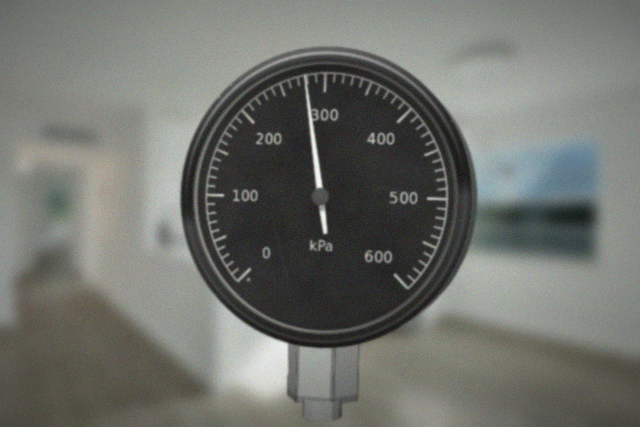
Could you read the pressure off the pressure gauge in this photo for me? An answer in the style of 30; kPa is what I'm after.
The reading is 280; kPa
